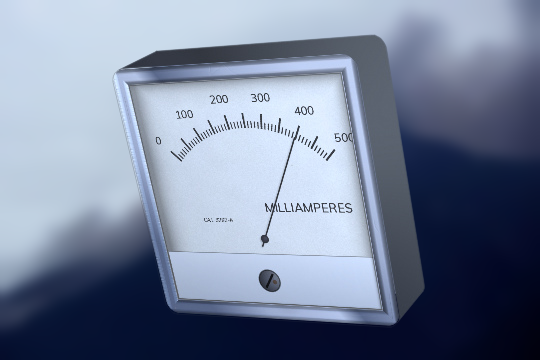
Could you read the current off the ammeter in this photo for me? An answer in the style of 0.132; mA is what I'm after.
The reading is 400; mA
